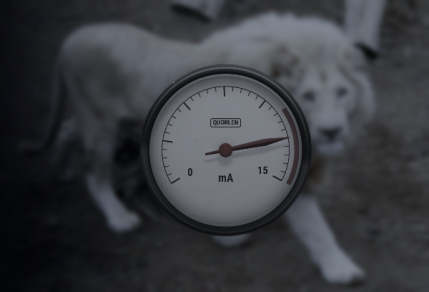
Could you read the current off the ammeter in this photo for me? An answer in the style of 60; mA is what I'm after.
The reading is 12.5; mA
